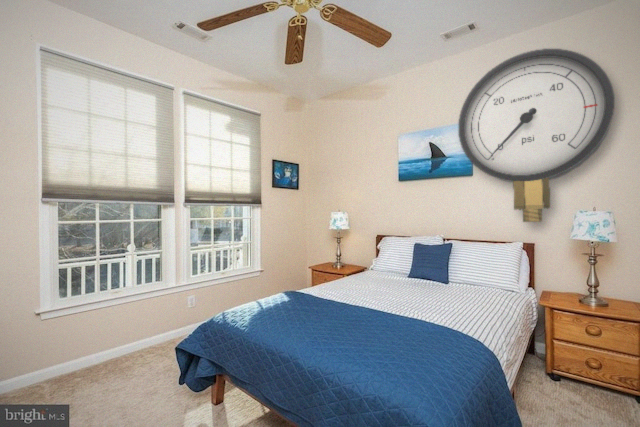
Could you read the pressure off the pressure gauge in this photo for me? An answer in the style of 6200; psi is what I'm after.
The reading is 0; psi
